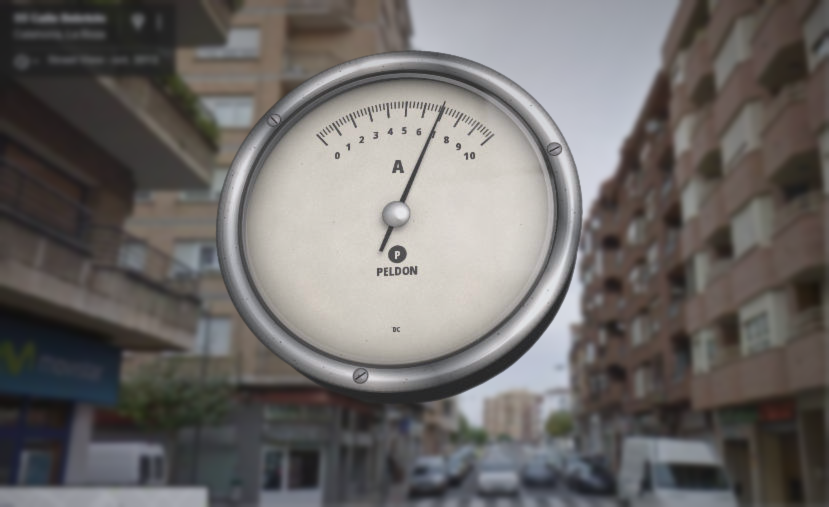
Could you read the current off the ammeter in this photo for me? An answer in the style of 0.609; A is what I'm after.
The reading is 7; A
